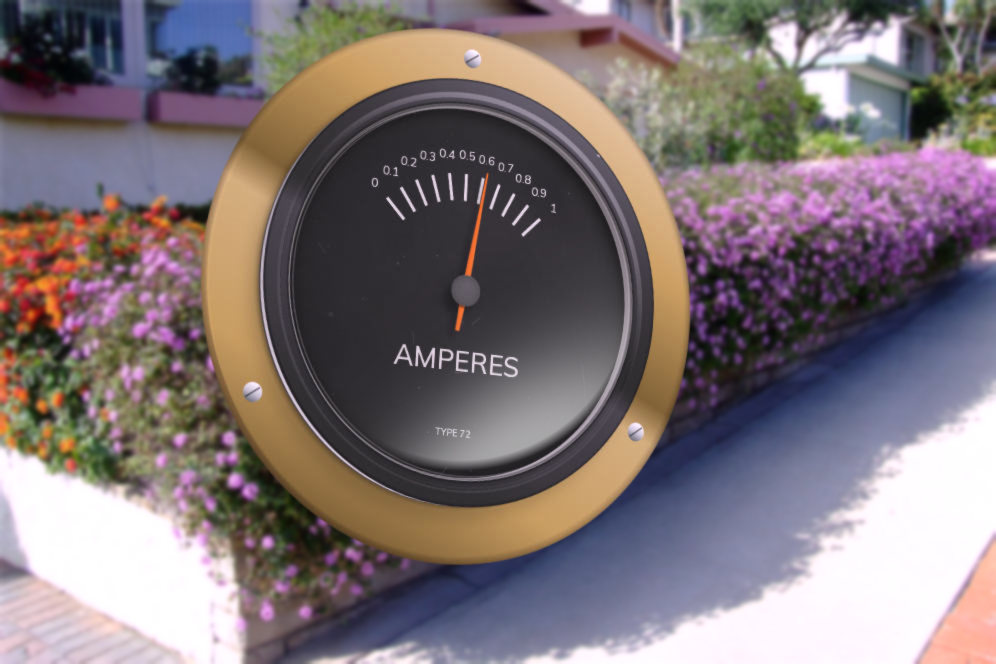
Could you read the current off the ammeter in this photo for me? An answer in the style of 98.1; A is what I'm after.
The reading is 0.6; A
